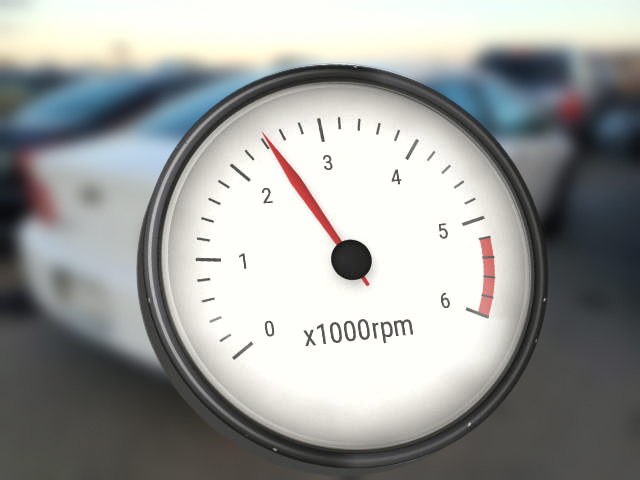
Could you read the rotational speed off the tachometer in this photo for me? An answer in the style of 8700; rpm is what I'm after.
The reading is 2400; rpm
